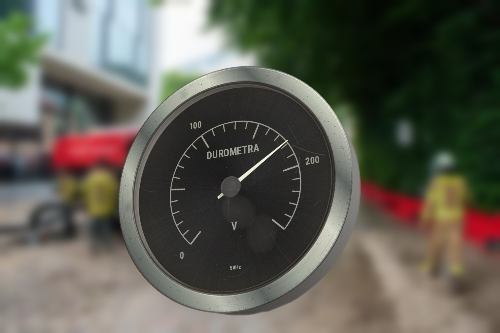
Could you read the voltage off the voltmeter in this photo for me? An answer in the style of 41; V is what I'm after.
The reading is 180; V
